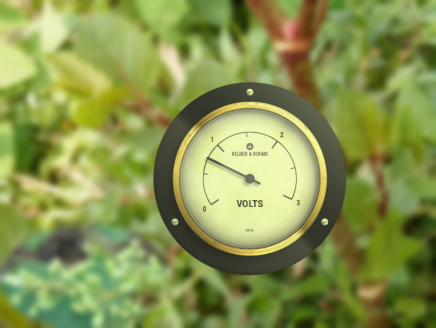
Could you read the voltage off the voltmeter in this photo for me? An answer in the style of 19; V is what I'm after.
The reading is 0.75; V
